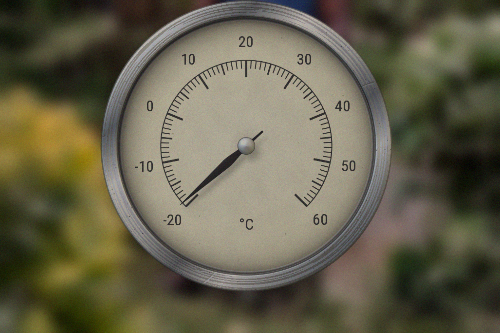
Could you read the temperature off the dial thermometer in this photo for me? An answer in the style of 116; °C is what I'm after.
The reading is -19; °C
